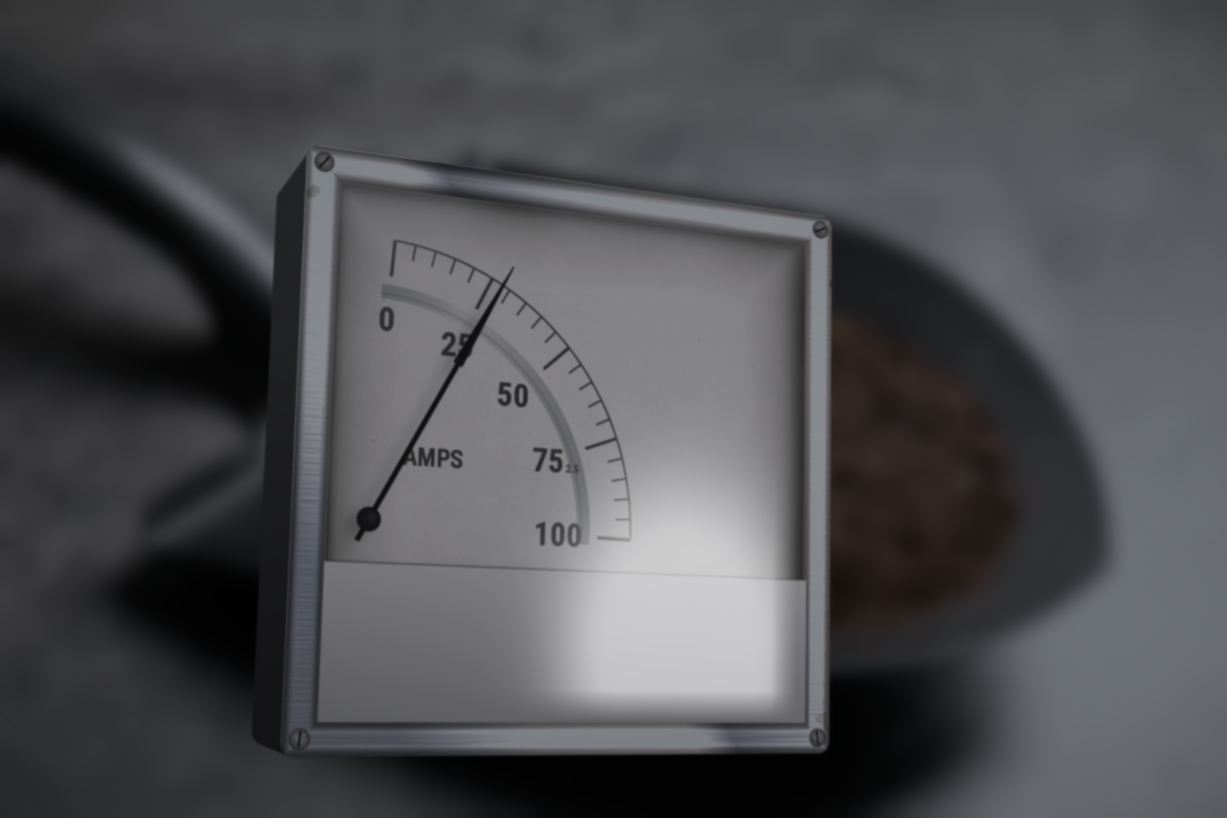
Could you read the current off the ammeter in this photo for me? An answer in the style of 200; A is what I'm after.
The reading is 27.5; A
